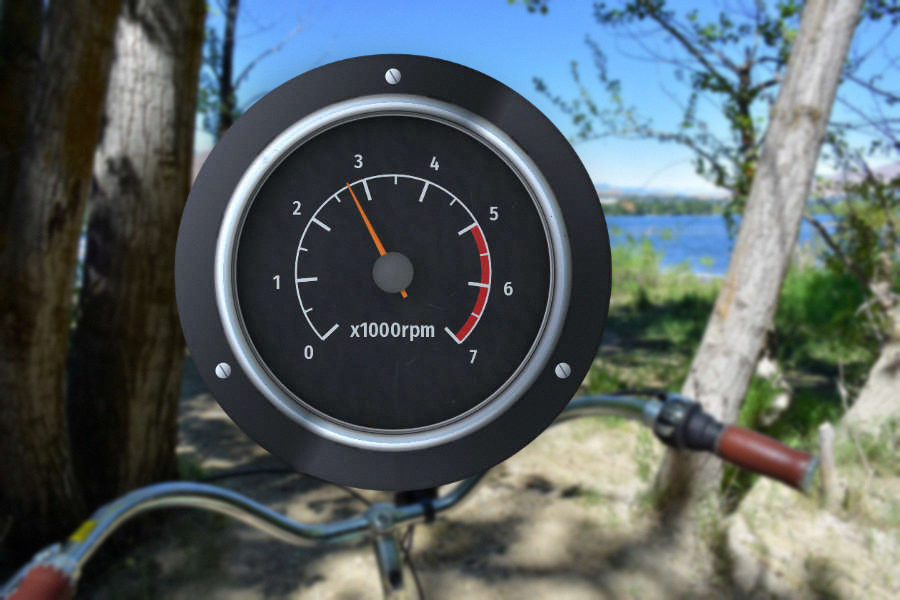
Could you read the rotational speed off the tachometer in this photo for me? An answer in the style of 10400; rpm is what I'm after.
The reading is 2750; rpm
